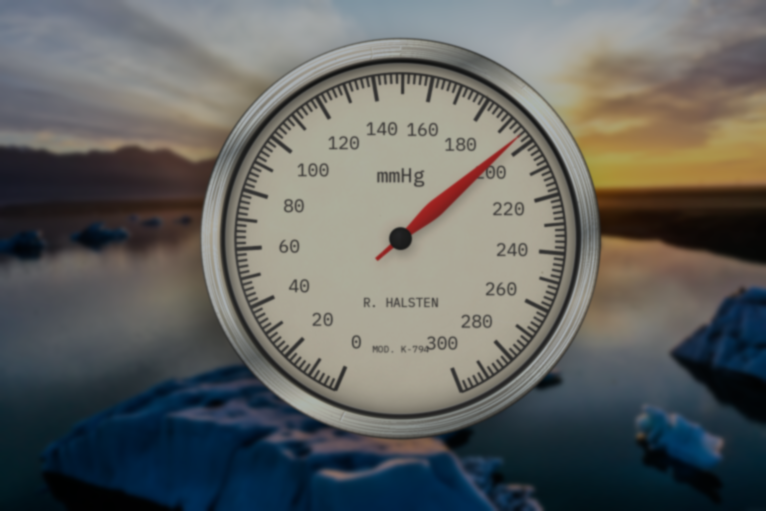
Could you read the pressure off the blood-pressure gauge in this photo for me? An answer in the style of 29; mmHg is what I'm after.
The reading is 196; mmHg
